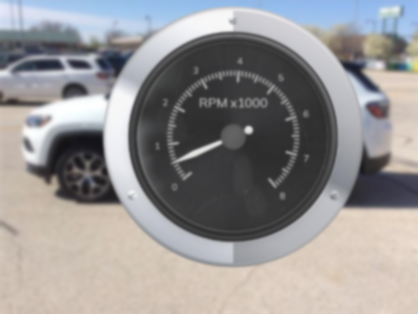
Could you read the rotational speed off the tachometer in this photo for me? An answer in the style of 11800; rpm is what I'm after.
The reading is 500; rpm
